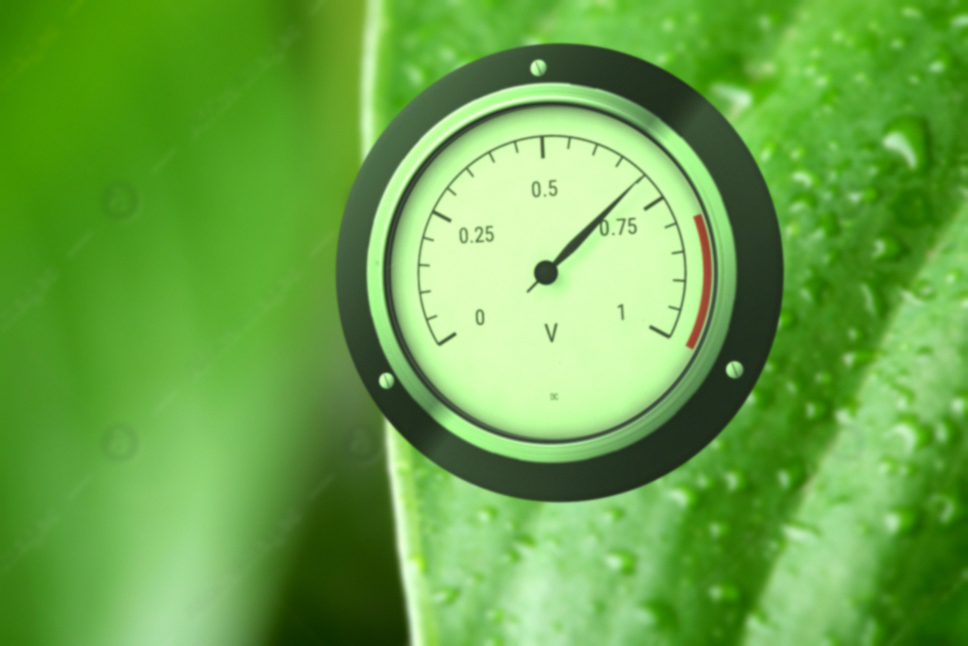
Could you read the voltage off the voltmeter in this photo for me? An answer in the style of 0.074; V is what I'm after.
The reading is 0.7; V
